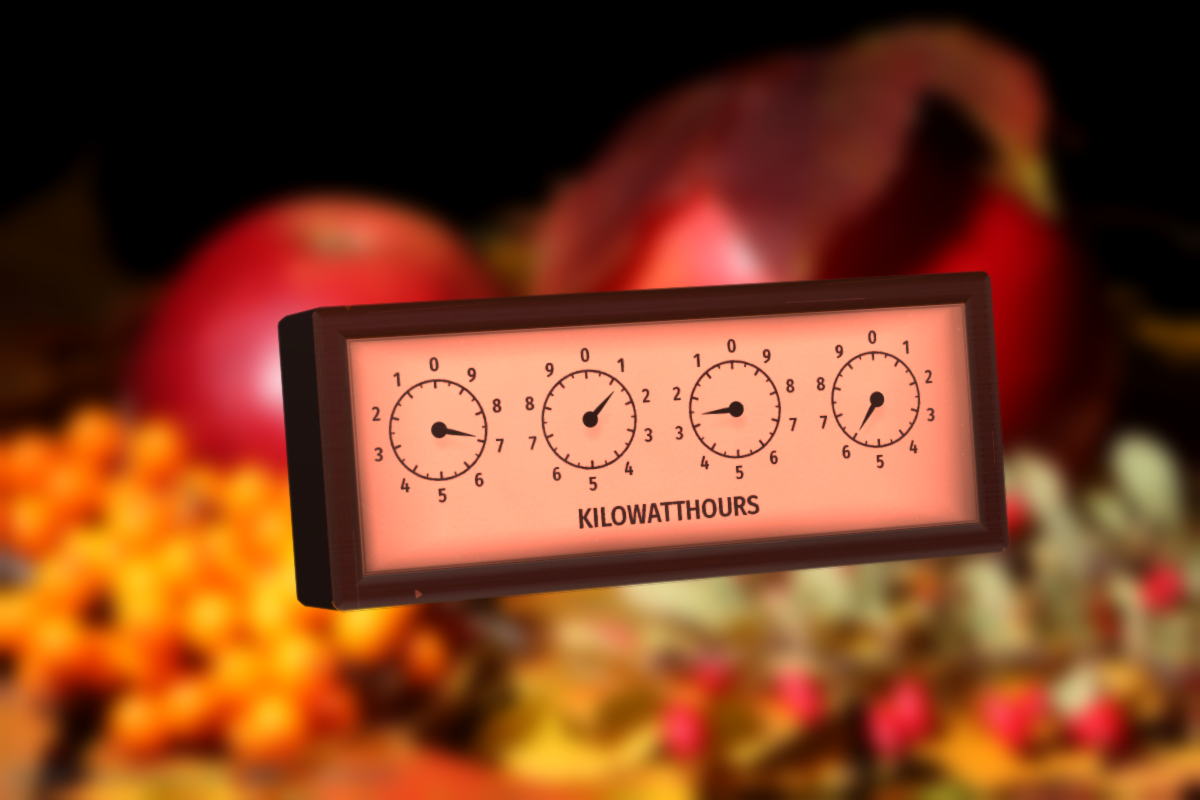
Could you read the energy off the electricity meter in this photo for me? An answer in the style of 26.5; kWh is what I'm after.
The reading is 7126; kWh
